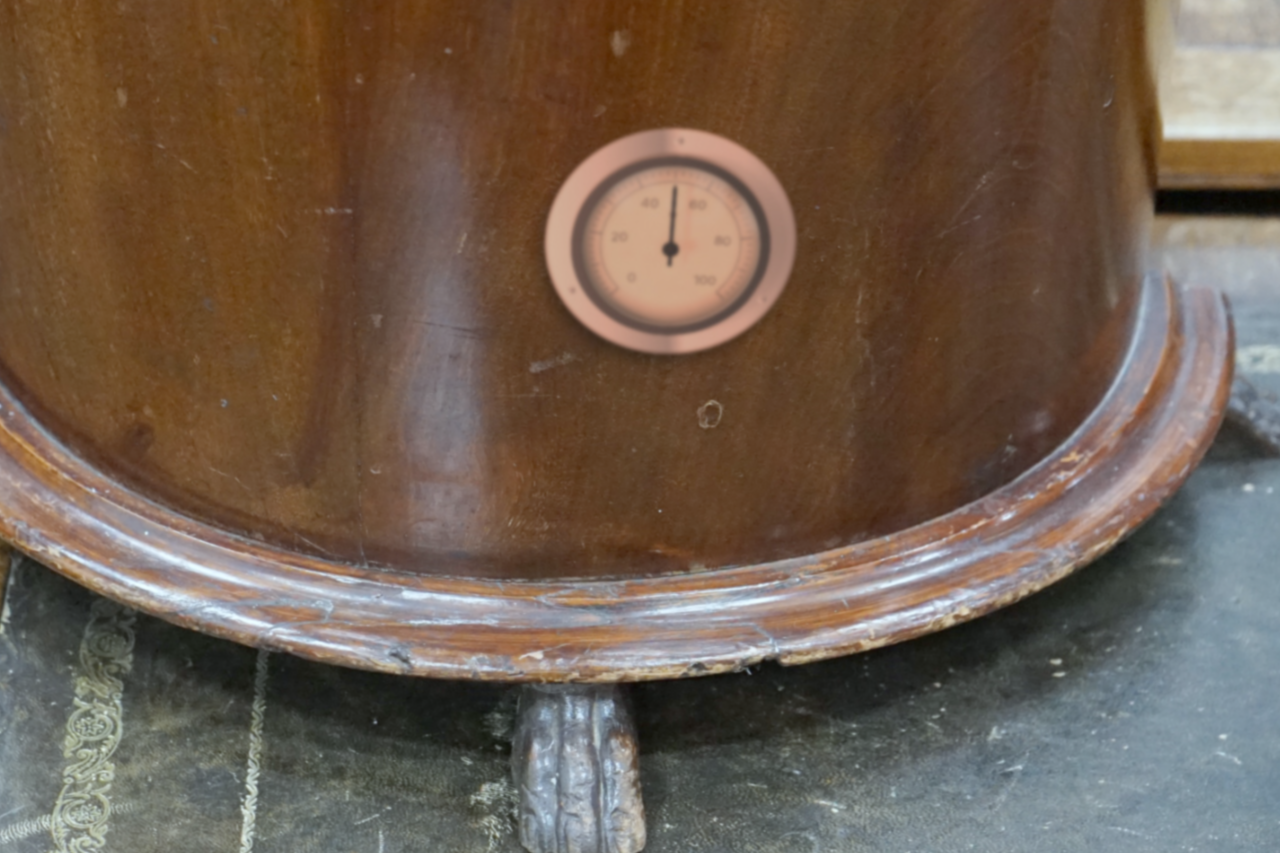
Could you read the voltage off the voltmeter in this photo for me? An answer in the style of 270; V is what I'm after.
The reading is 50; V
